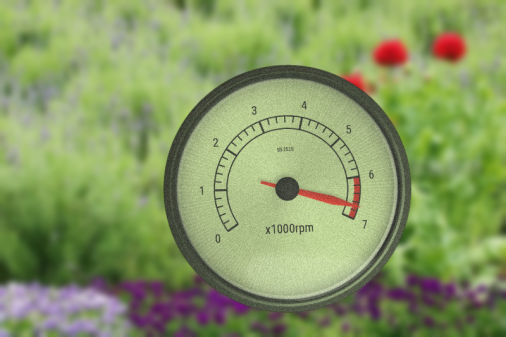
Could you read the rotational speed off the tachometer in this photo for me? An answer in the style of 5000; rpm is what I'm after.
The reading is 6700; rpm
